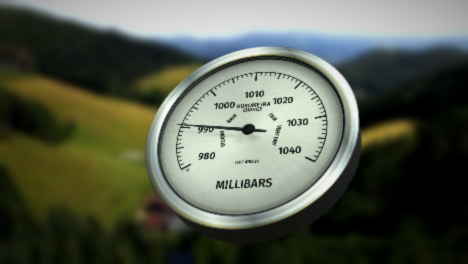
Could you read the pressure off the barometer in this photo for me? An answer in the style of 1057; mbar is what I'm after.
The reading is 990; mbar
